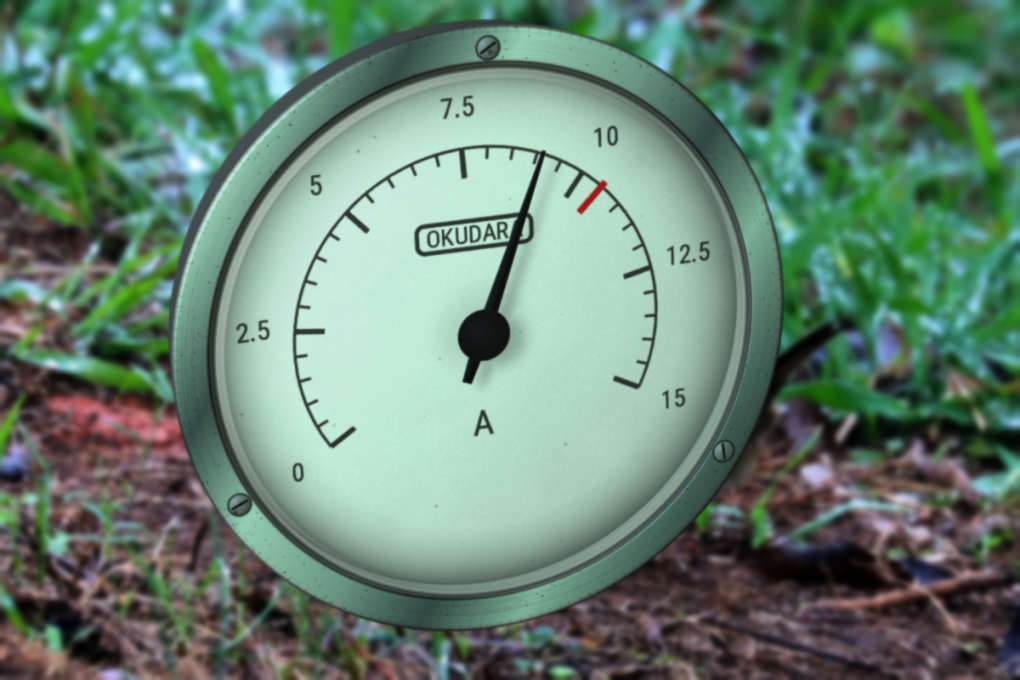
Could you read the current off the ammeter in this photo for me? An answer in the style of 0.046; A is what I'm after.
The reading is 9; A
